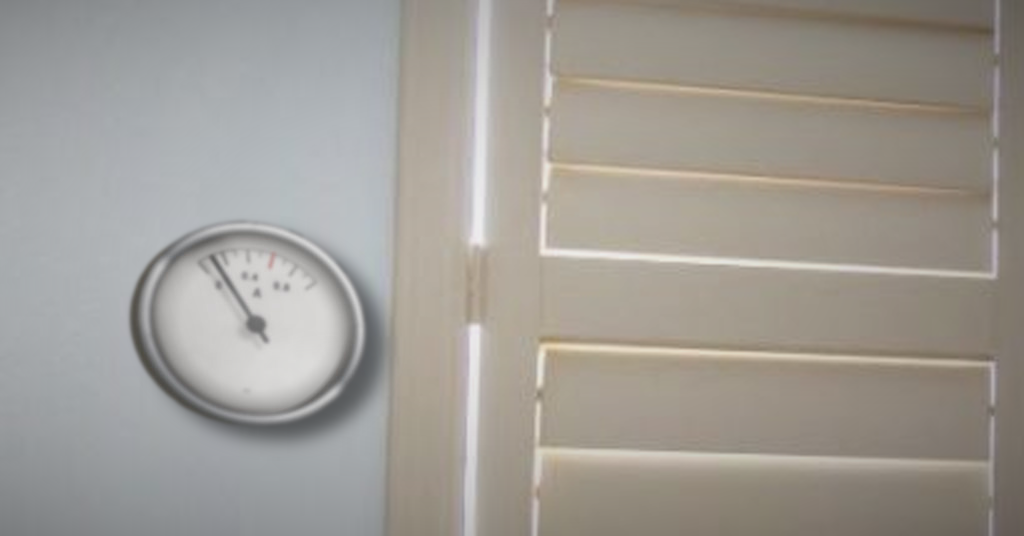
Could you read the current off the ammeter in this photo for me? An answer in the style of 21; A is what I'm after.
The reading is 0.1; A
